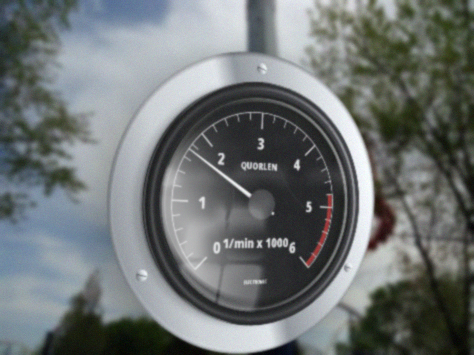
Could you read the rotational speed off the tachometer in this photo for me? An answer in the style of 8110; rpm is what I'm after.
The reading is 1700; rpm
